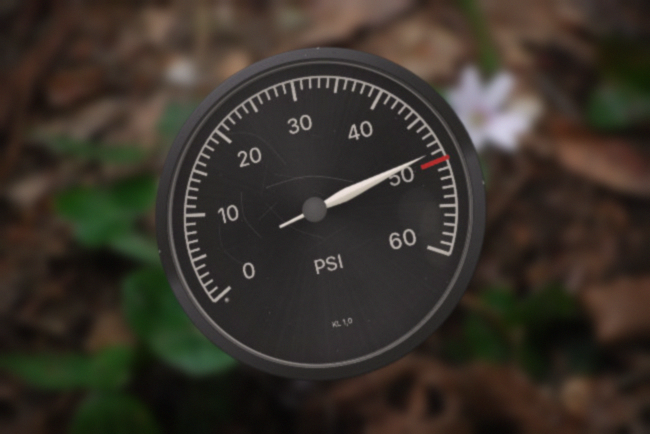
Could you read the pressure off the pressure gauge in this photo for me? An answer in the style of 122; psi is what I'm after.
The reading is 49; psi
